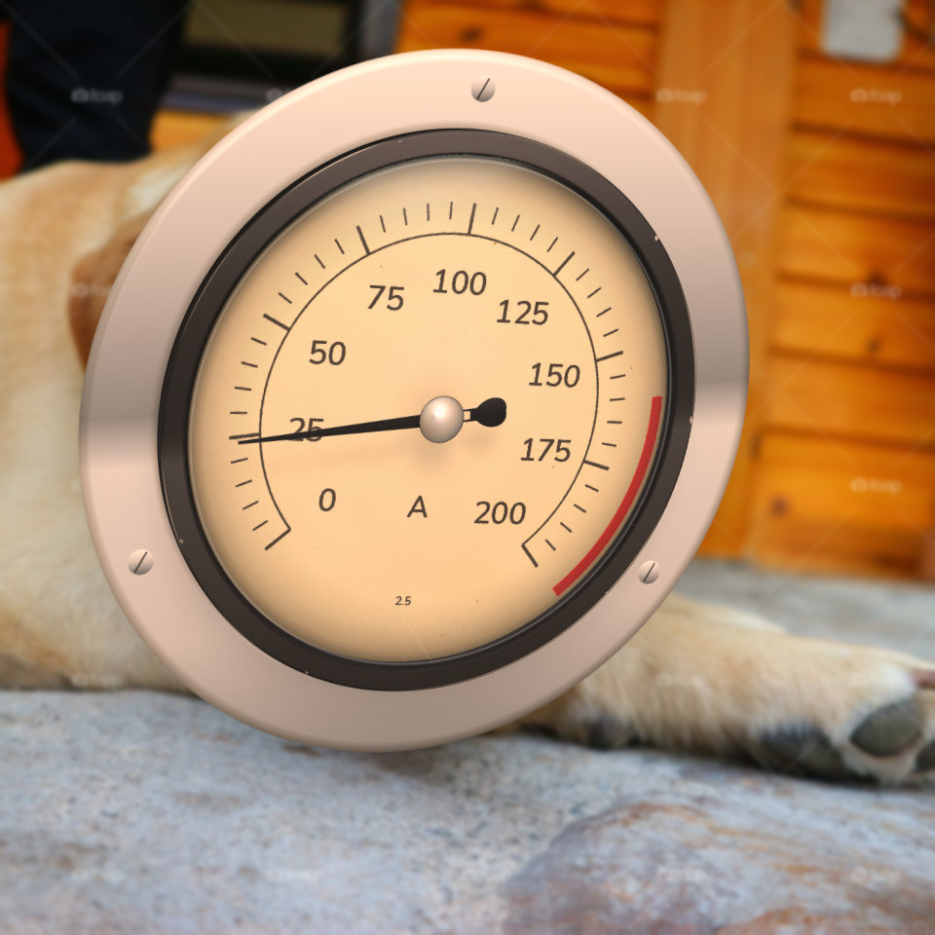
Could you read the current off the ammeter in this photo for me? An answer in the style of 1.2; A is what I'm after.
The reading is 25; A
